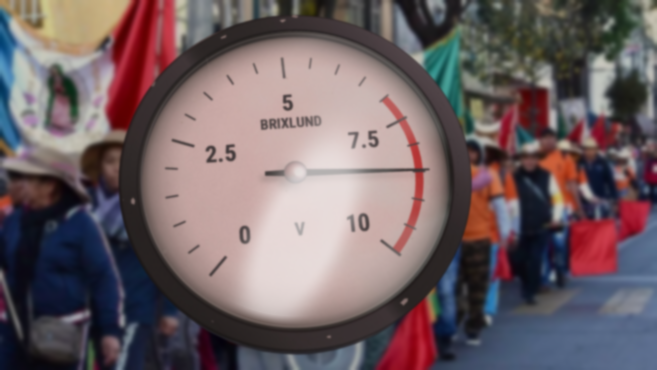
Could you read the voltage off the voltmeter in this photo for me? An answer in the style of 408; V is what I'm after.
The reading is 8.5; V
